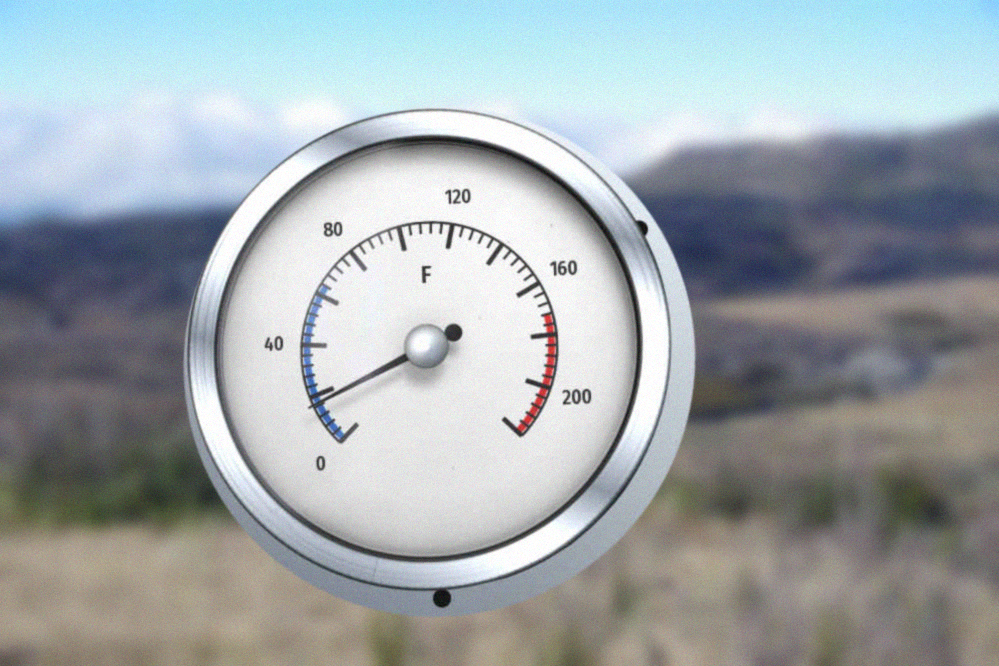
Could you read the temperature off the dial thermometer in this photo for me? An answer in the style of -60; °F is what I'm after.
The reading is 16; °F
